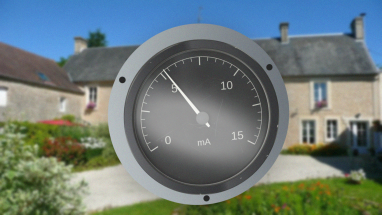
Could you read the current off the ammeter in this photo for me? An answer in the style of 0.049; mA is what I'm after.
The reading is 5.25; mA
